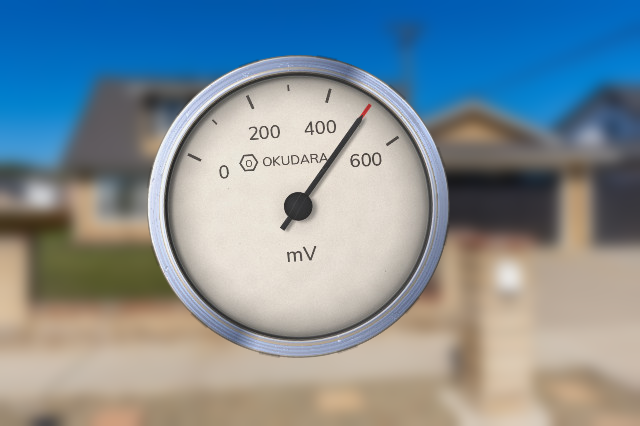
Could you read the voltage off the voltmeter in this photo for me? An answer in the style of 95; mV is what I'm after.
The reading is 500; mV
